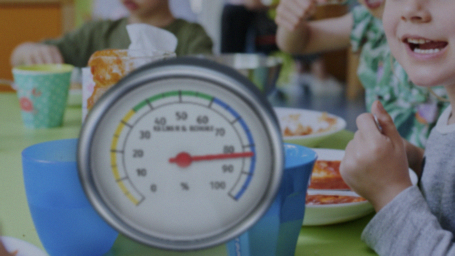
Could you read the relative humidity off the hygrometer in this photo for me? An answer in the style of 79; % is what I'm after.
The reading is 82.5; %
